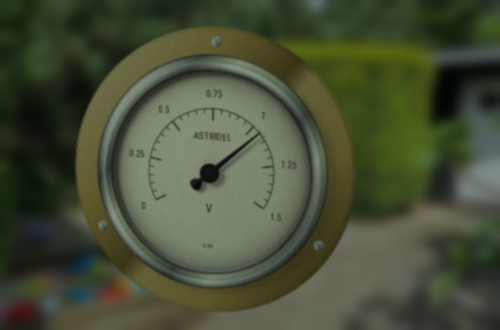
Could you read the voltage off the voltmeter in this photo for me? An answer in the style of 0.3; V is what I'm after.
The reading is 1.05; V
